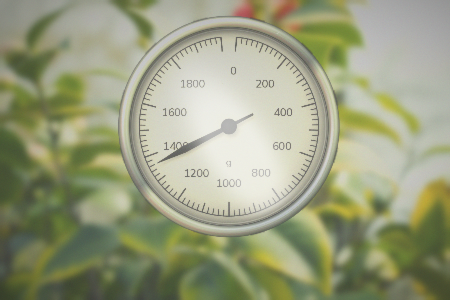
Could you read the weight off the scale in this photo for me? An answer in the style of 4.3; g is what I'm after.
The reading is 1360; g
